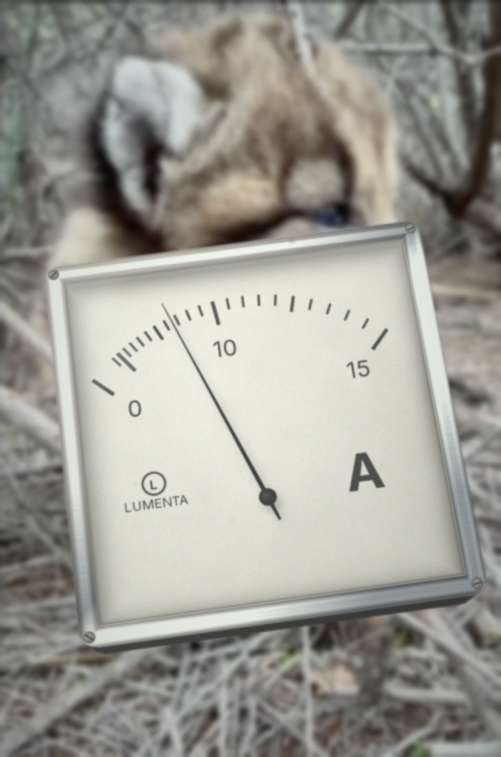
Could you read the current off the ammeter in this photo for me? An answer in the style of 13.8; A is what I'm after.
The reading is 8.25; A
